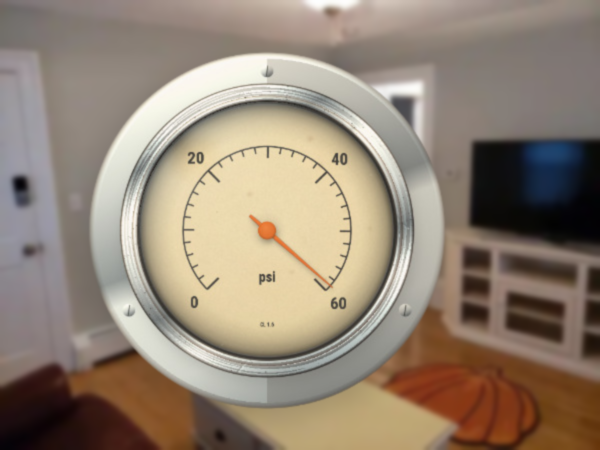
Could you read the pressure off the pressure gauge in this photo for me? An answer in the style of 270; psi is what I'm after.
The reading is 59; psi
